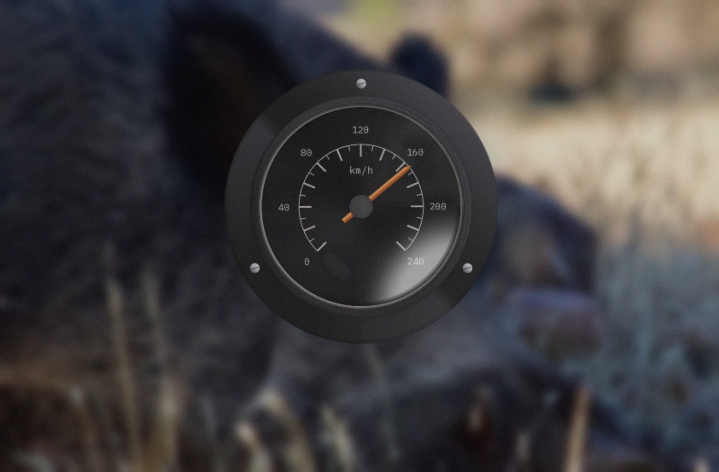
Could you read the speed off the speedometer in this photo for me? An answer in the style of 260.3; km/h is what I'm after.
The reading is 165; km/h
